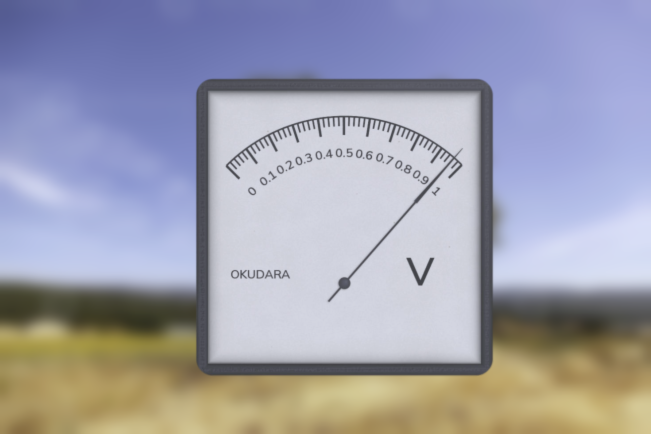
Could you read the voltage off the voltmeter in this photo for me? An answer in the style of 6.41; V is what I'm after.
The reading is 0.96; V
